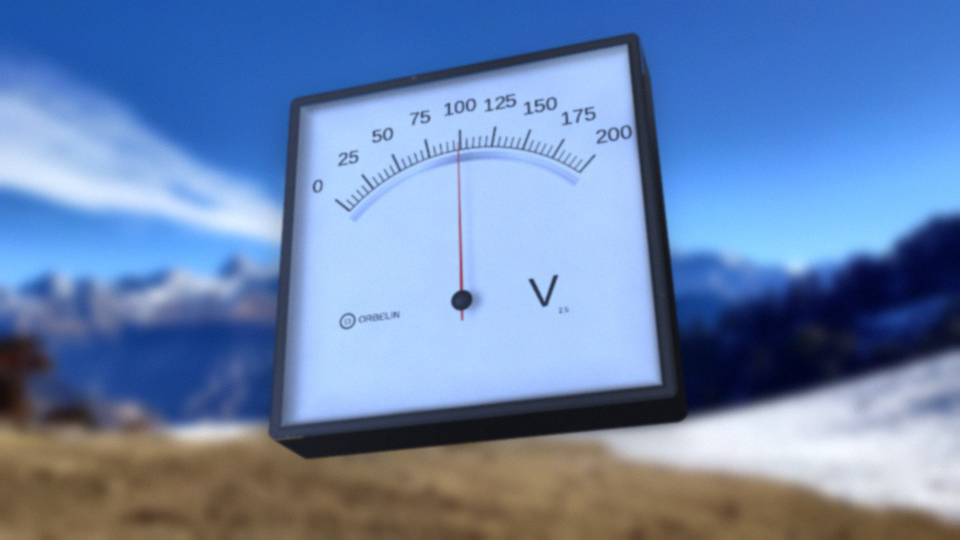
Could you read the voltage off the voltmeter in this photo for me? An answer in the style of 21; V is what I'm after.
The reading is 100; V
